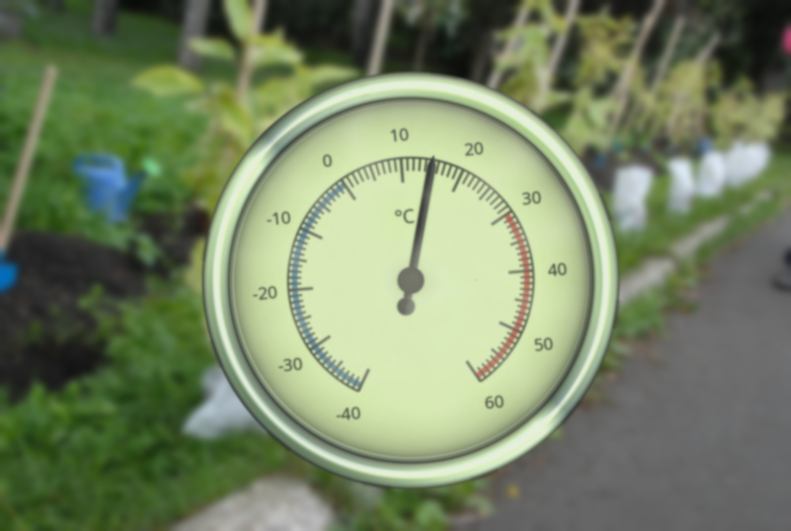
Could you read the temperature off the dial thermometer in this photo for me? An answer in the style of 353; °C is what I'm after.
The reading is 15; °C
